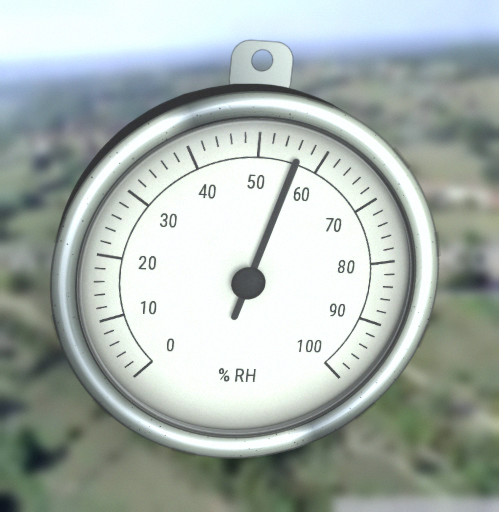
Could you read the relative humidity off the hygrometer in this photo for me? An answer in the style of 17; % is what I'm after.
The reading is 56; %
